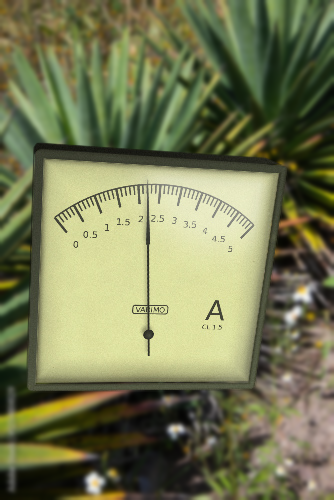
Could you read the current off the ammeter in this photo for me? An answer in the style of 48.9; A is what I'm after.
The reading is 2.2; A
